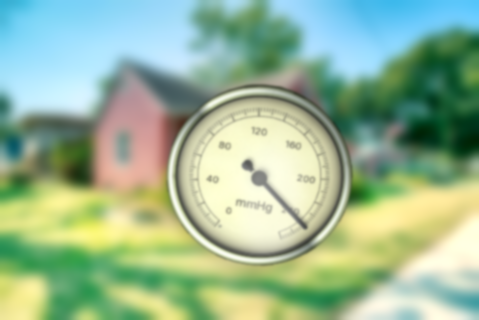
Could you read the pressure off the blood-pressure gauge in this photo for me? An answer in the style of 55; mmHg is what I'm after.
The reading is 240; mmHg
